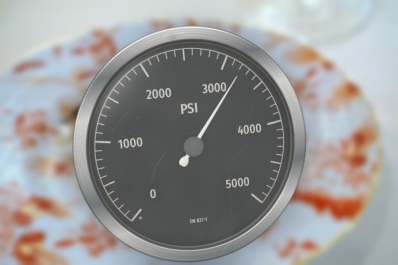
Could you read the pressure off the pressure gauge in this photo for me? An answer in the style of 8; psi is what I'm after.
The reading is 3200; psi
